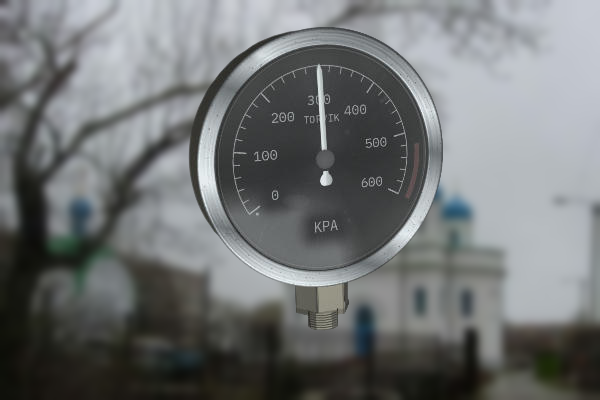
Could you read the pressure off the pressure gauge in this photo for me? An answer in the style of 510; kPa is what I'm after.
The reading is 300; kPa
